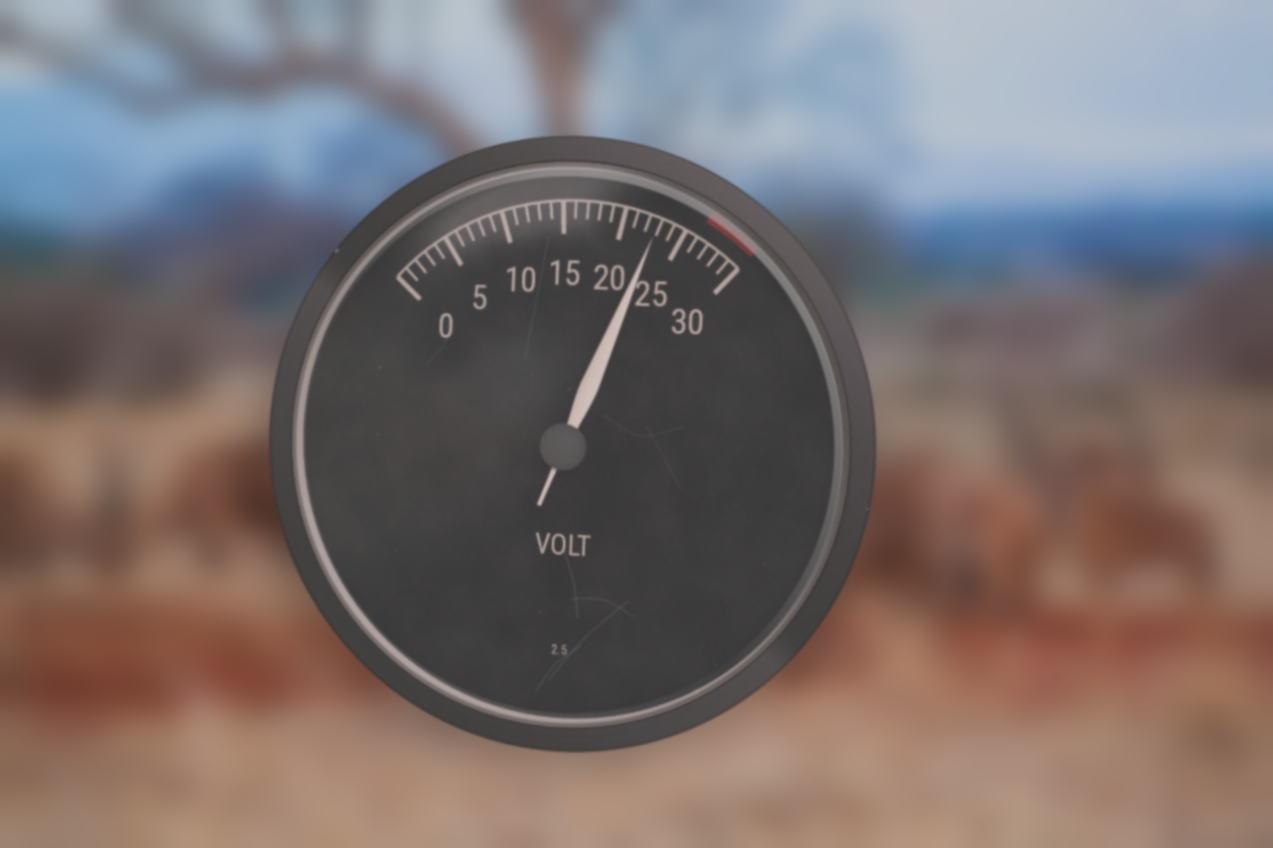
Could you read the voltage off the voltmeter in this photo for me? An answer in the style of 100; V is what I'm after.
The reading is 23; V
